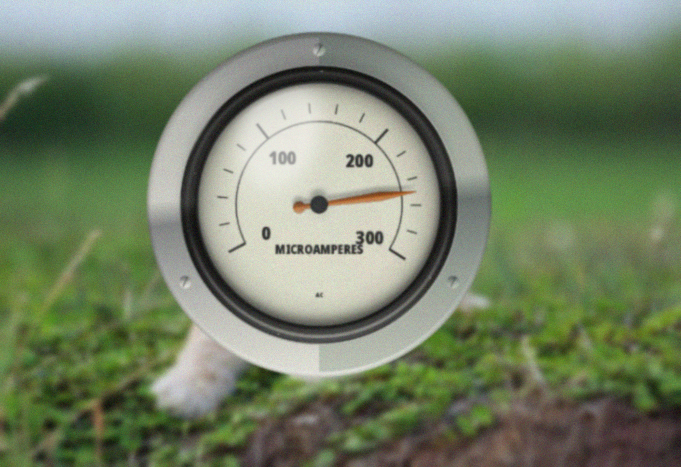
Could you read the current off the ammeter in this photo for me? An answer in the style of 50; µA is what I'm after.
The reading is 250; µA
